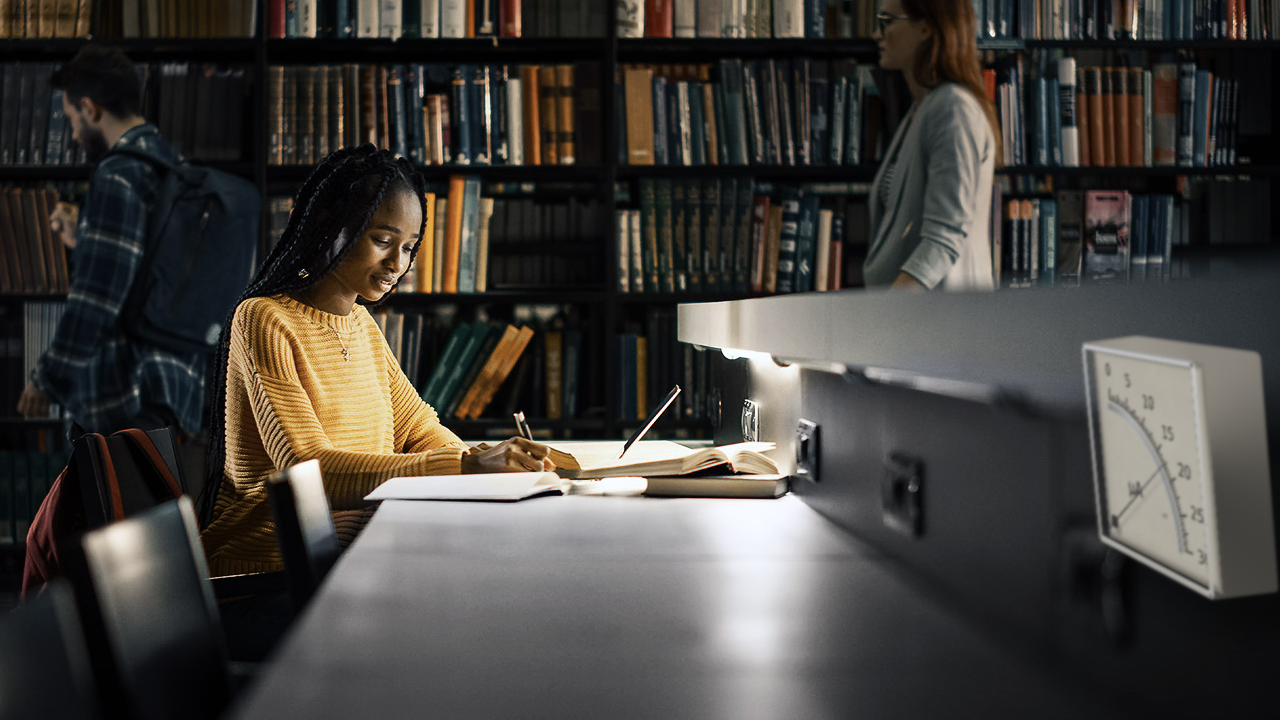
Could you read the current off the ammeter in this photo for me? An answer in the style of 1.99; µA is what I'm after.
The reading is 17.5; µA
